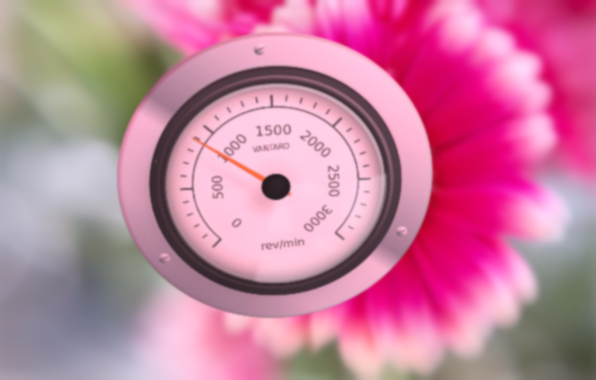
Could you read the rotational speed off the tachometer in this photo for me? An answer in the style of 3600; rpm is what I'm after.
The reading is 900; rpm
